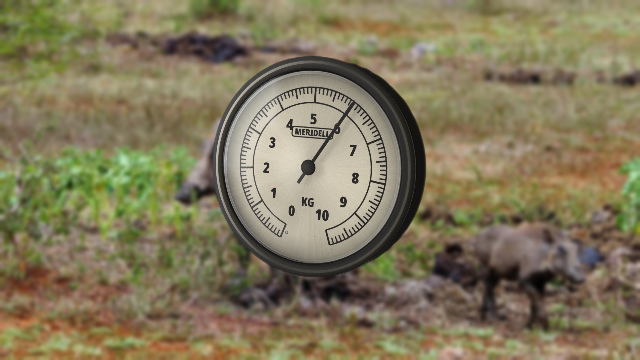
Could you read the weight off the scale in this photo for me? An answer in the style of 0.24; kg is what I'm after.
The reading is 6; kg
